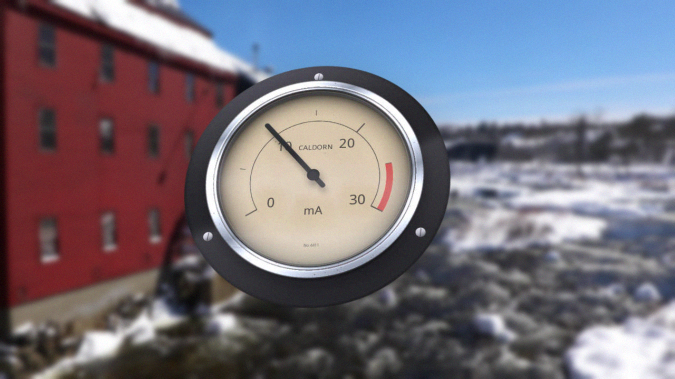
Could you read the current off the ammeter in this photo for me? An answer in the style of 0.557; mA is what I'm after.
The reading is 10; mA
